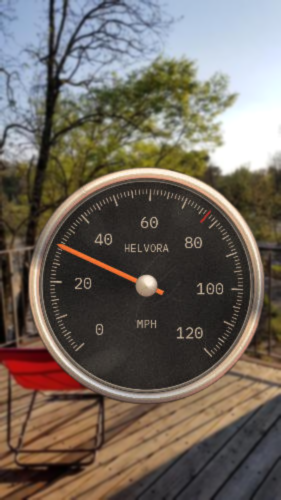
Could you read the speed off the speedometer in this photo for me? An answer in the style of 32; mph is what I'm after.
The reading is 30; mph
